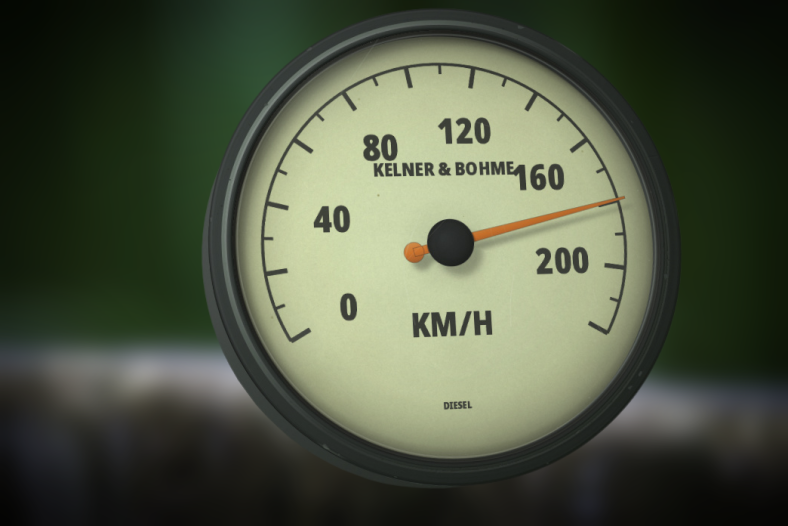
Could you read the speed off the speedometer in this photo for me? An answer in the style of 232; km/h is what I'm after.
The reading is 180; km/h
